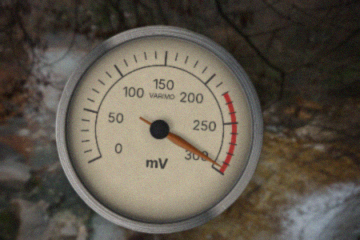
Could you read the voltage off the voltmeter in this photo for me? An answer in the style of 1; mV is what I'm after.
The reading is 295; mV
